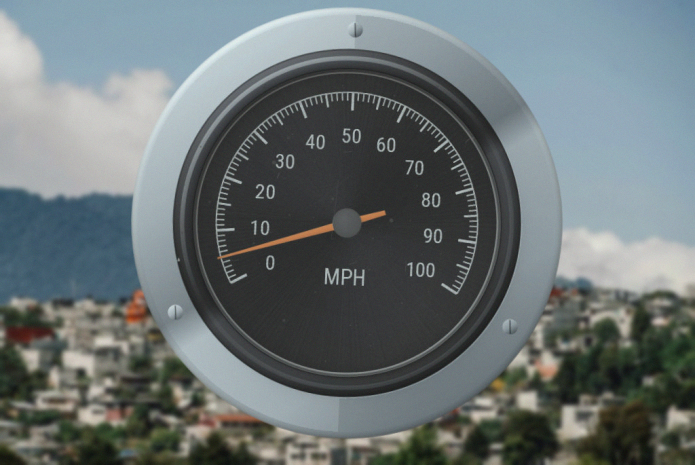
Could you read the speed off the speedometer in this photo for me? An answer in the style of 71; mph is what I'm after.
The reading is 5; mph
